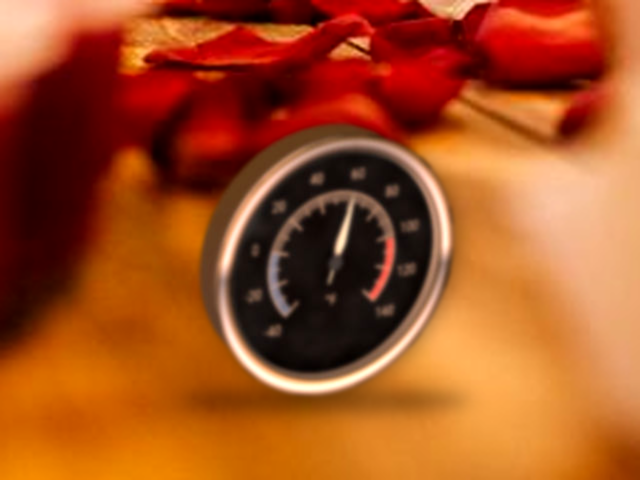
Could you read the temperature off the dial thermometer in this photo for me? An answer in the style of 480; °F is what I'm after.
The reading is 60; °F
